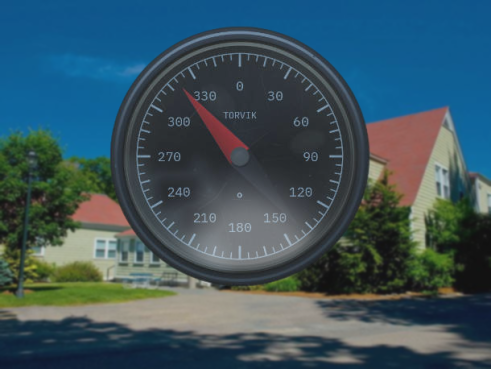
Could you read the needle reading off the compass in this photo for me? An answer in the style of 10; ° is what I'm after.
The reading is 320; °
